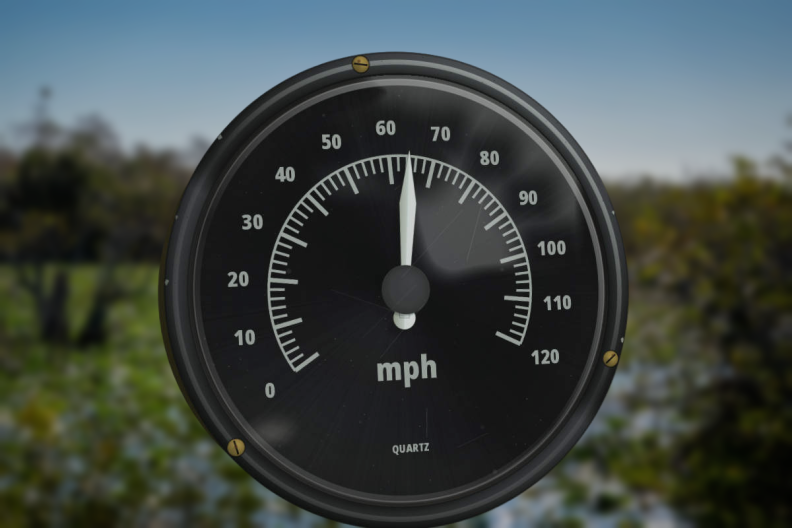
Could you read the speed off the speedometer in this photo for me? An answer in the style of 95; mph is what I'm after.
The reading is 64; mph
